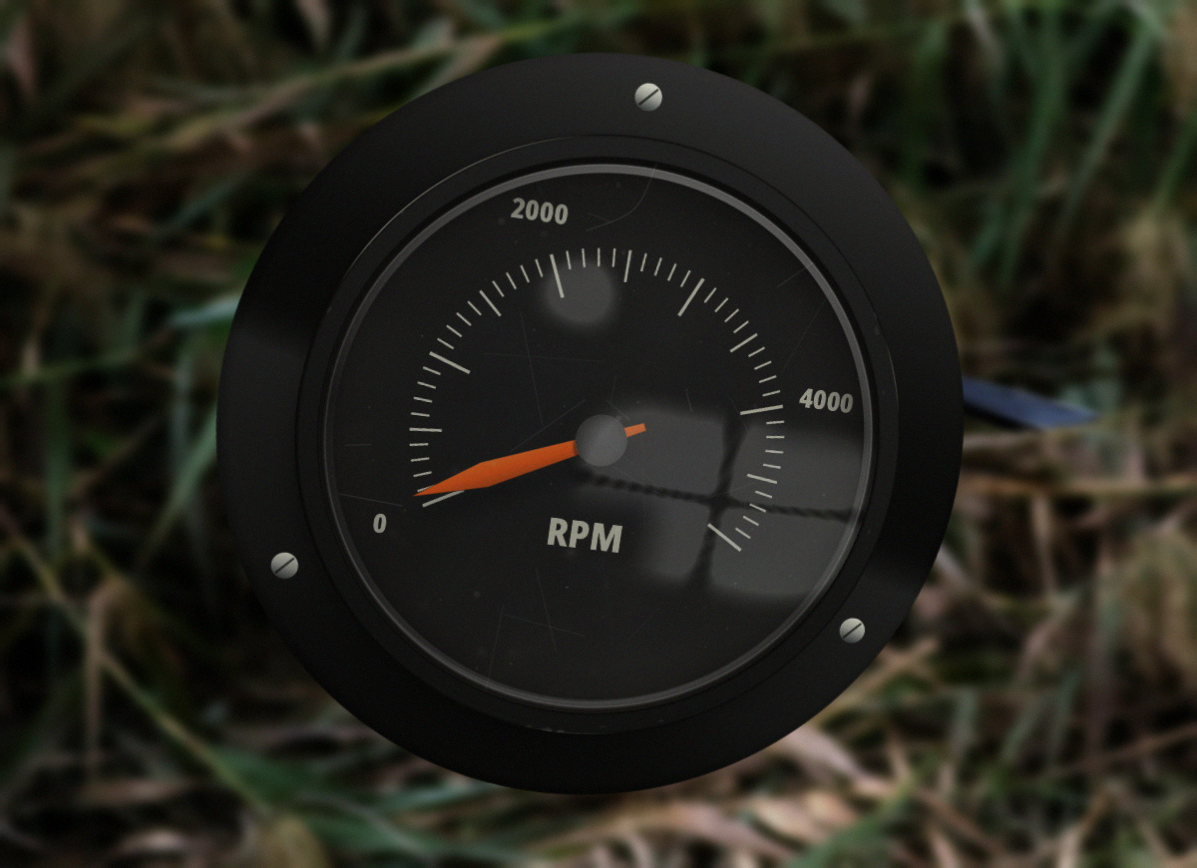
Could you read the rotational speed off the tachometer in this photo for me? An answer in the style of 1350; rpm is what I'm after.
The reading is 100; rpm
